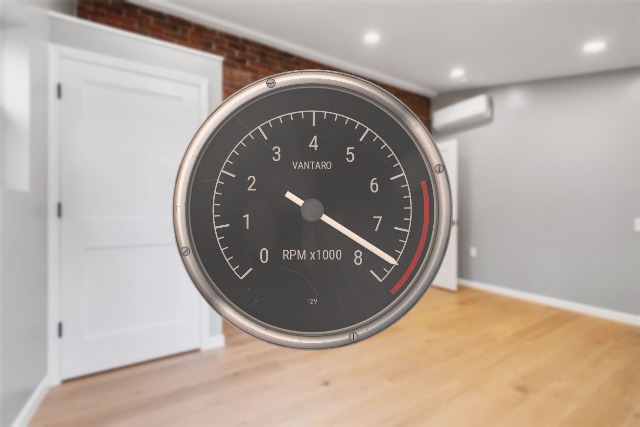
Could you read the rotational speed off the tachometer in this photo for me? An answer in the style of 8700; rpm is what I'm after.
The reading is 7600; rpm
